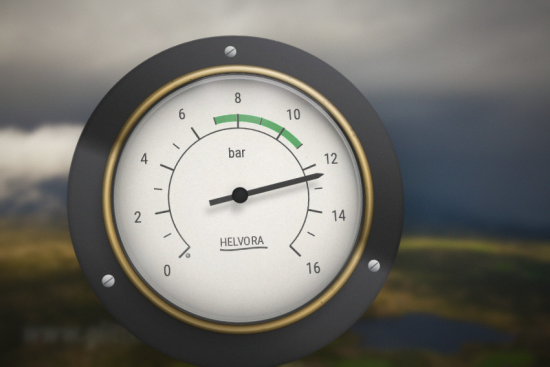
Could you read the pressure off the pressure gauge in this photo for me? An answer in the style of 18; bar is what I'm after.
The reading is 12.5; bar
